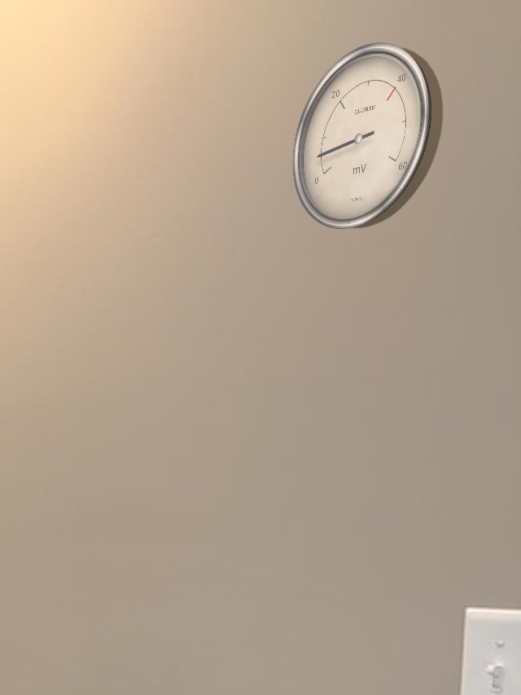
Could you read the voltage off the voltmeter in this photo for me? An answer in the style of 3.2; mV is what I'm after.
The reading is 5; mV
